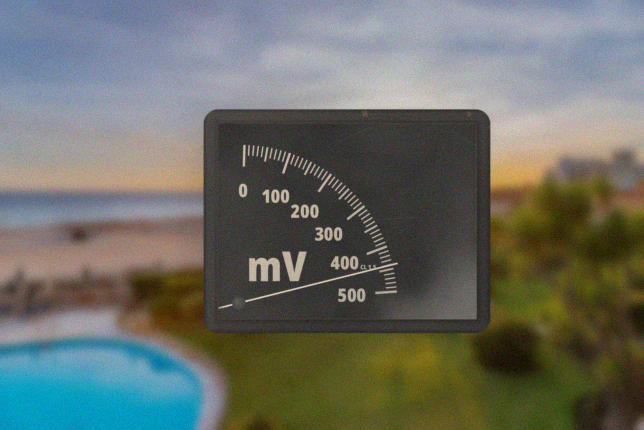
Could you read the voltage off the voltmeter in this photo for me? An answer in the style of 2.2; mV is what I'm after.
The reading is 440; mV
